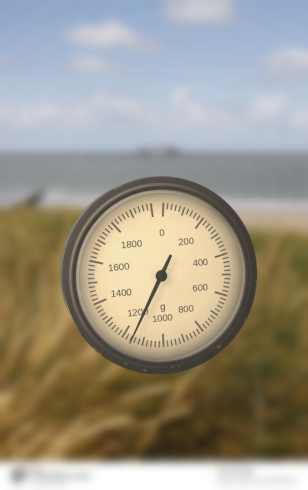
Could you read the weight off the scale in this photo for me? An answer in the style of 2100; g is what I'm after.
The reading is 1160; g
